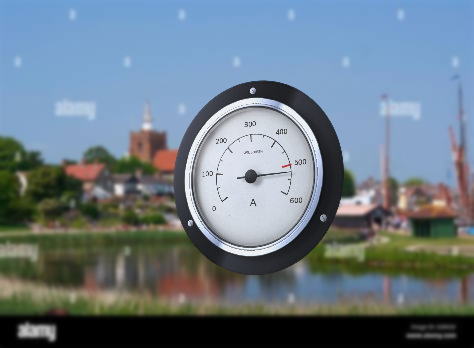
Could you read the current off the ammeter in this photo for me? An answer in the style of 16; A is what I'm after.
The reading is 525; A
